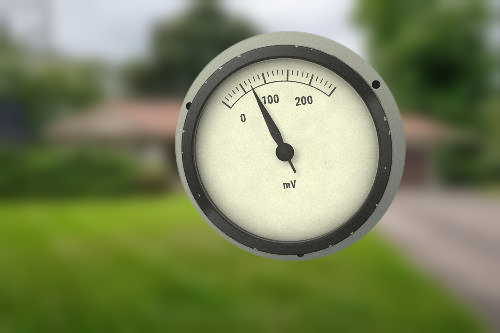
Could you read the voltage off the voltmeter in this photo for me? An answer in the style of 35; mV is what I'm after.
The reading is 70; mV
